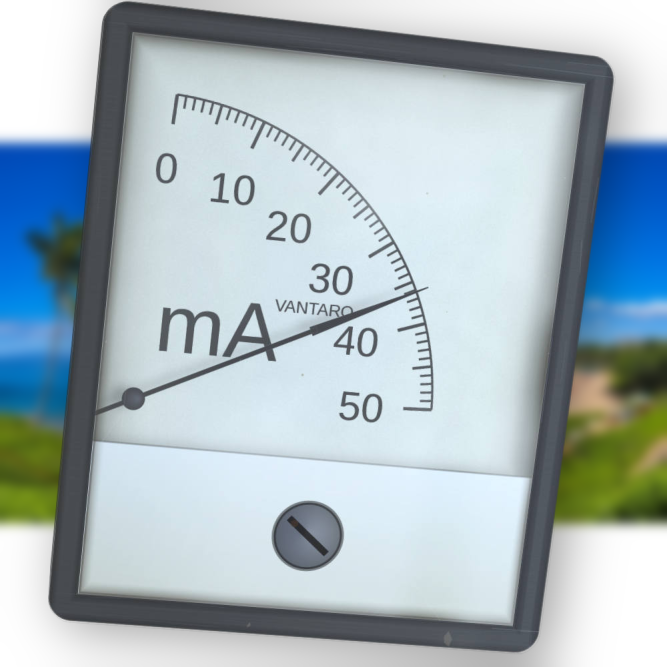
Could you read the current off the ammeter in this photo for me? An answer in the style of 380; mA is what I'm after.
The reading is 36; mA
